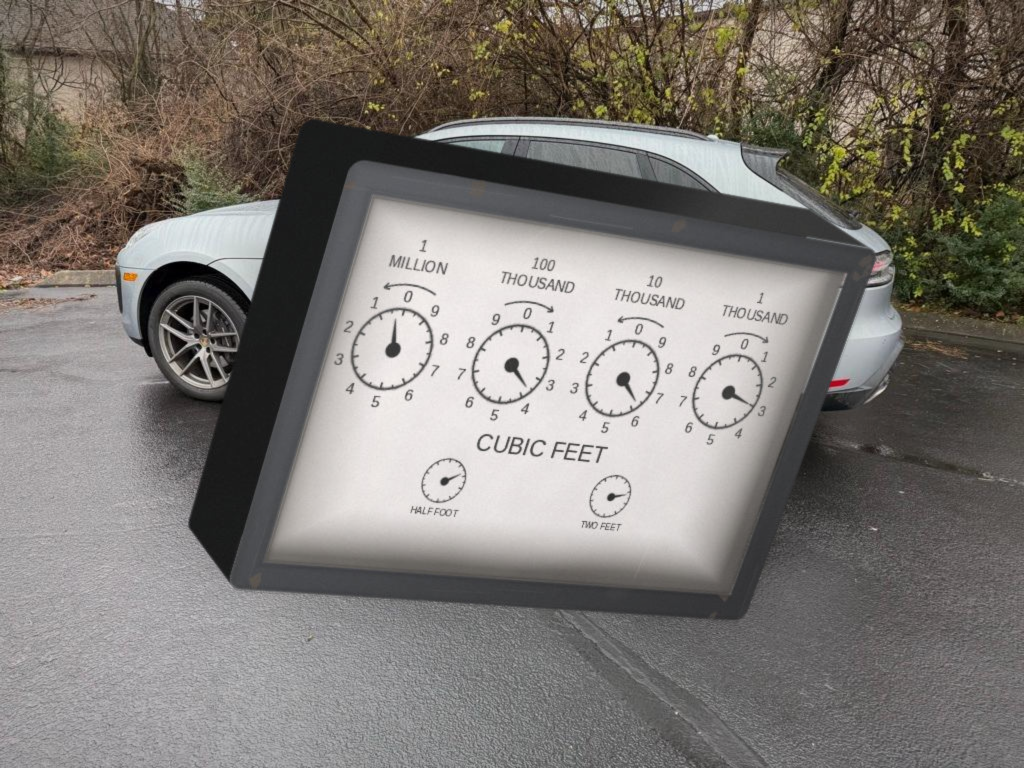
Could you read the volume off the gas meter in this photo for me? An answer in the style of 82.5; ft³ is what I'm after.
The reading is 36300; ft³
